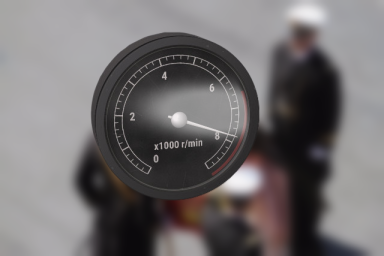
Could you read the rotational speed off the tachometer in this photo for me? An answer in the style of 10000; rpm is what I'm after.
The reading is 7800; rpm
